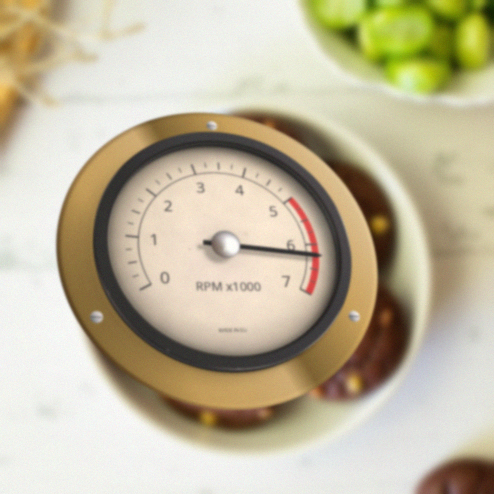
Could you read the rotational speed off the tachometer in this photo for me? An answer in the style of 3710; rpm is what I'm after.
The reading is 6250; rpm
